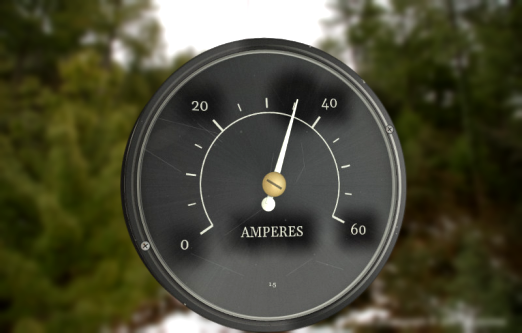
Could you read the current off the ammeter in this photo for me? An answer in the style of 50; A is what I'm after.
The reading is 35; A
